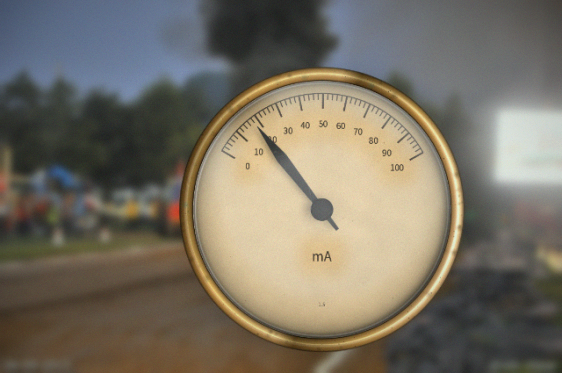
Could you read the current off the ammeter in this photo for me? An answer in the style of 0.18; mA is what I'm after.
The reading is 18; mA
